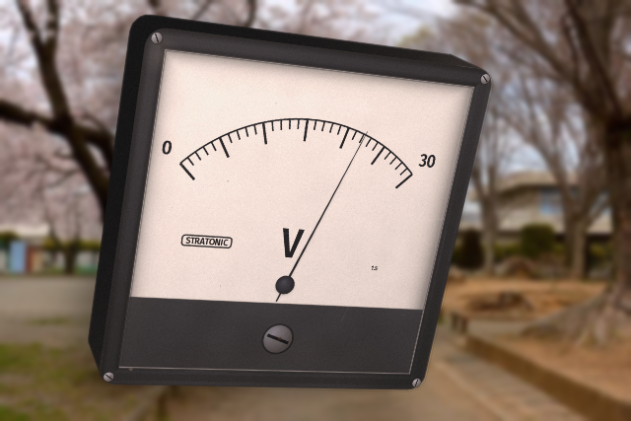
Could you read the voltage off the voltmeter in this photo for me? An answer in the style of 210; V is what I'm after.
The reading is 22; V
